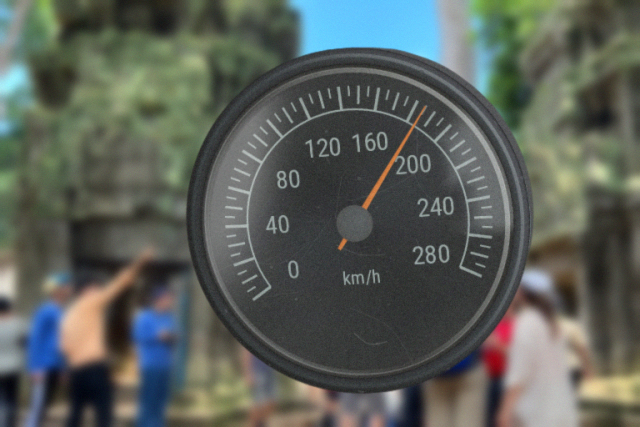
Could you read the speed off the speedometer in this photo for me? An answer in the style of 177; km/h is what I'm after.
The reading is 185; km/h
